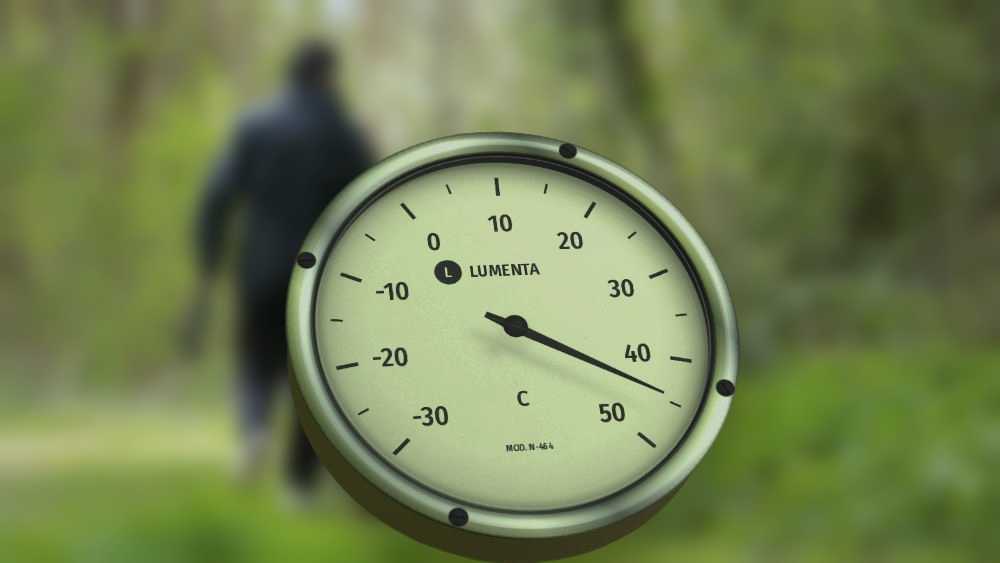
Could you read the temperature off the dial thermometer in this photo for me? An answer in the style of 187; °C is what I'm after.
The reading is 45; °C
